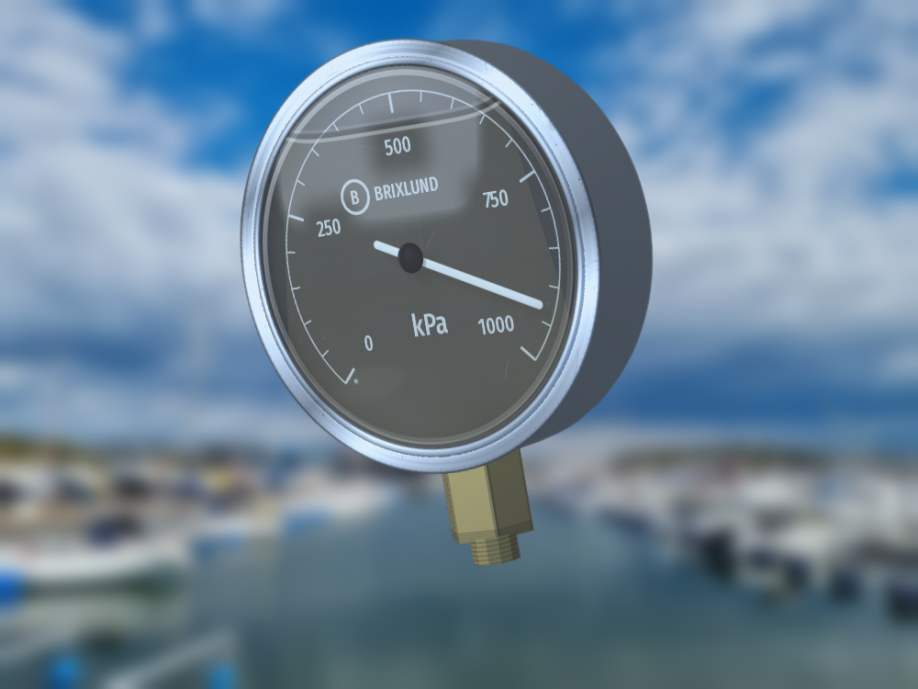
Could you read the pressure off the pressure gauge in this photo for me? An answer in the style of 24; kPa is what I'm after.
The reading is 925; kPa
